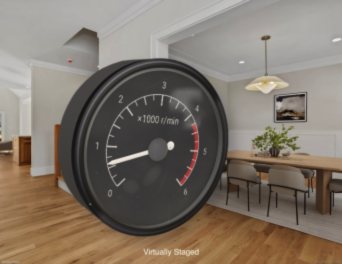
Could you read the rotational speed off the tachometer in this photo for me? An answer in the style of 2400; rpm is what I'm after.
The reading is 625; rpm
